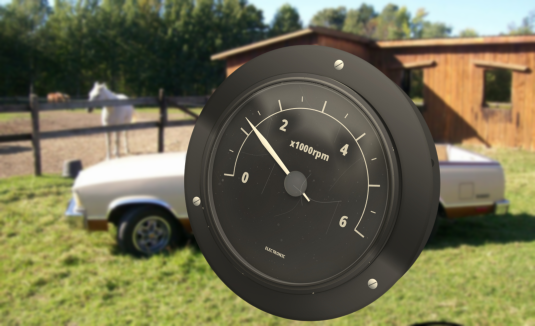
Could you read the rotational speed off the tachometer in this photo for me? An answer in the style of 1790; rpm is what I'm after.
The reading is 1250; rpm
